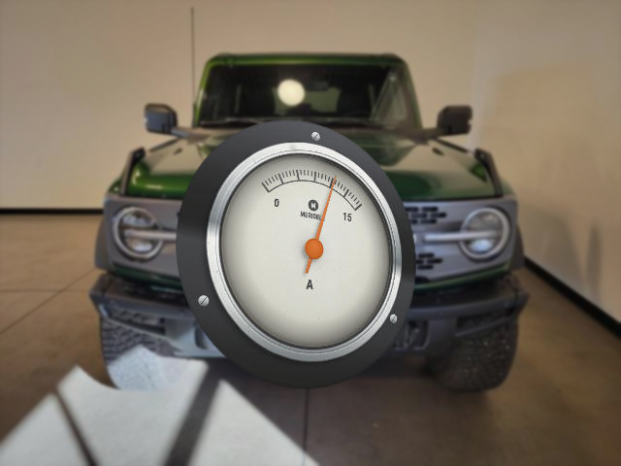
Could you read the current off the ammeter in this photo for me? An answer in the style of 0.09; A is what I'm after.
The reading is 10; A
